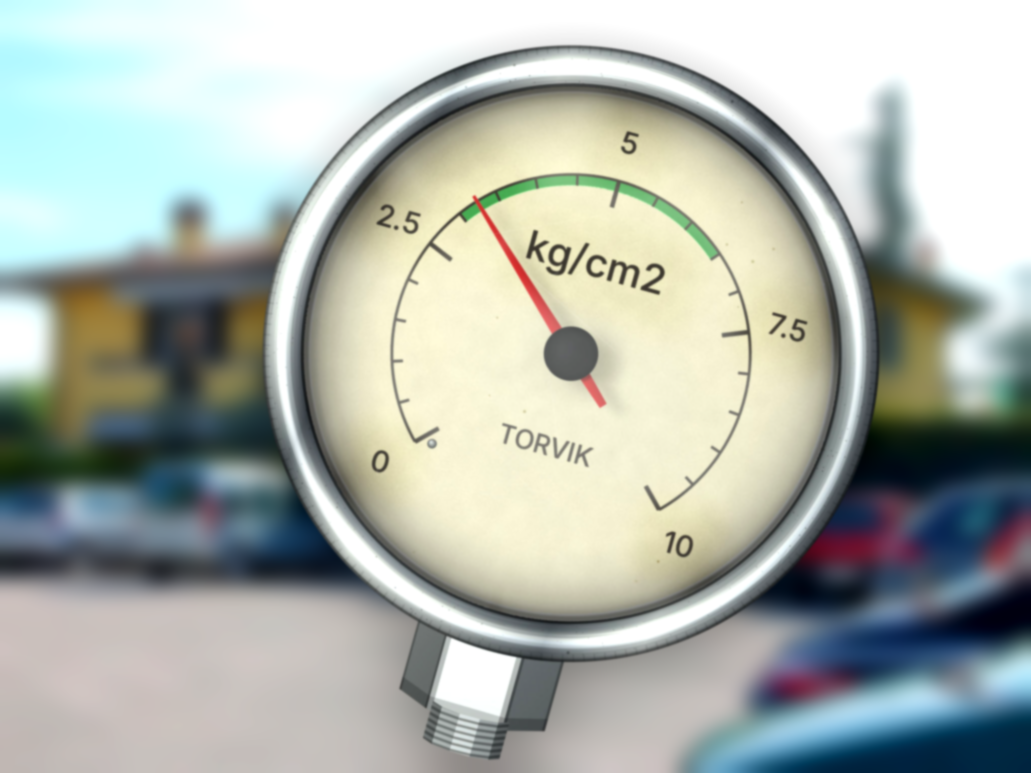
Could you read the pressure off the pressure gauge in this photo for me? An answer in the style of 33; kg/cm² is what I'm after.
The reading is 3.25; kg/cm²
